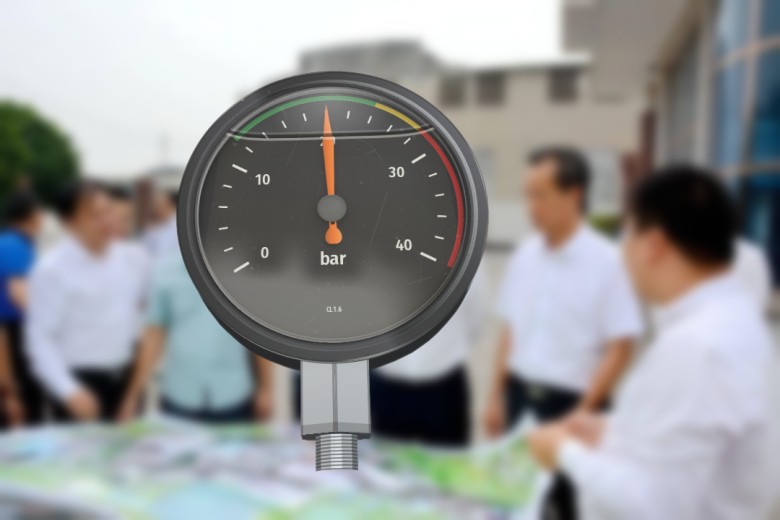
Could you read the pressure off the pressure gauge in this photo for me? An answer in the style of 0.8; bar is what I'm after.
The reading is 20; bar
